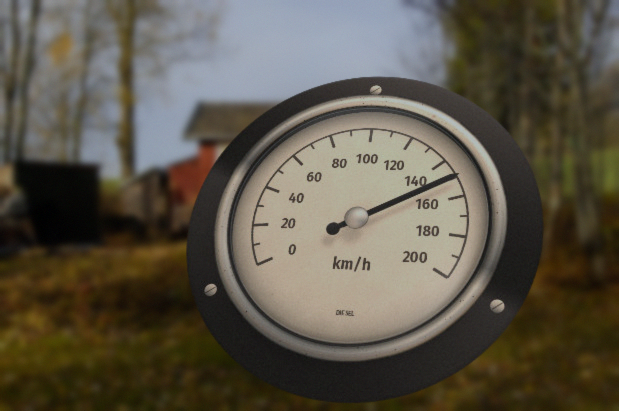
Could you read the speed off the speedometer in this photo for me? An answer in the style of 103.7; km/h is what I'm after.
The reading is 150; km/h
